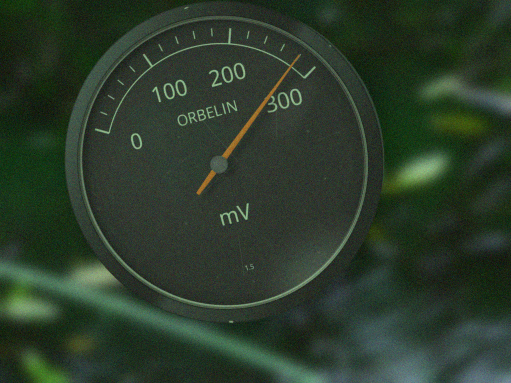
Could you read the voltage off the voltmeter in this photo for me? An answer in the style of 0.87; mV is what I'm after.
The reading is 280; mV
